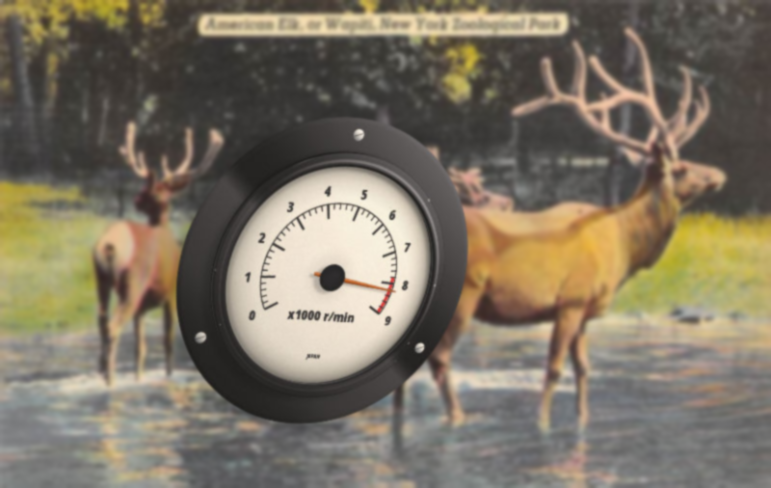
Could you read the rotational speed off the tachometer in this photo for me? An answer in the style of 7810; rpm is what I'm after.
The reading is 8200; rpm
